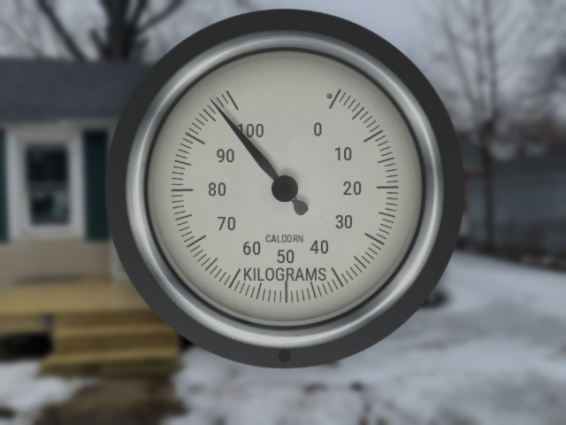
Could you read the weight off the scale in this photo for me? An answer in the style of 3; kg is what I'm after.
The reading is 97; kg
